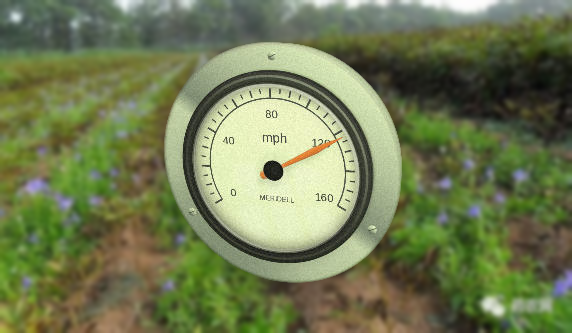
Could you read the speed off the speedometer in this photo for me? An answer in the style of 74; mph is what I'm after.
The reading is 122.5; mph
